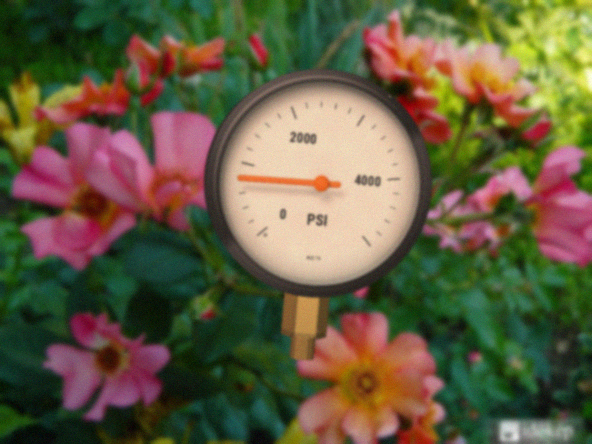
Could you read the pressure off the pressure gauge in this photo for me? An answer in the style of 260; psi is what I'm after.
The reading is 800; psi
